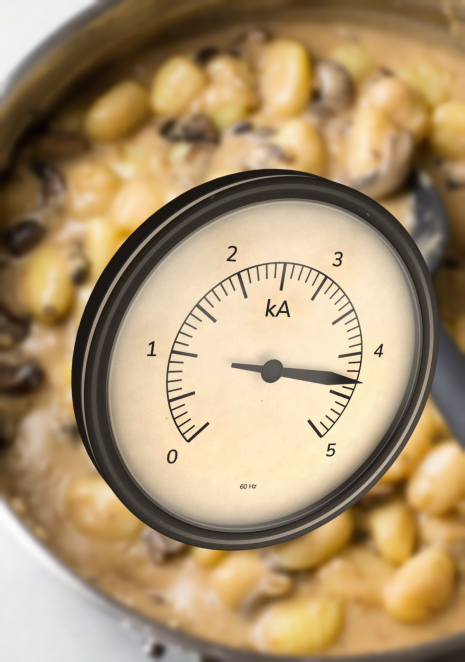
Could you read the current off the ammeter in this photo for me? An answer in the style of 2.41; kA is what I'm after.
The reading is 4.3; kA
